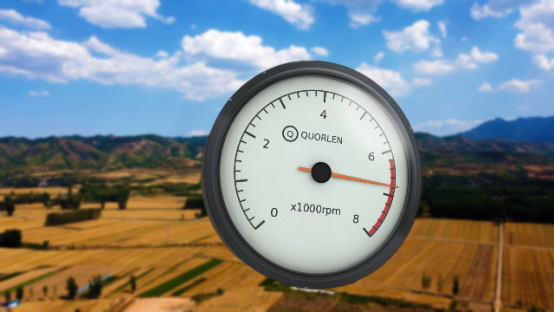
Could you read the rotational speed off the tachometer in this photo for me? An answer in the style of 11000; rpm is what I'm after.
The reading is 6800; rpm
